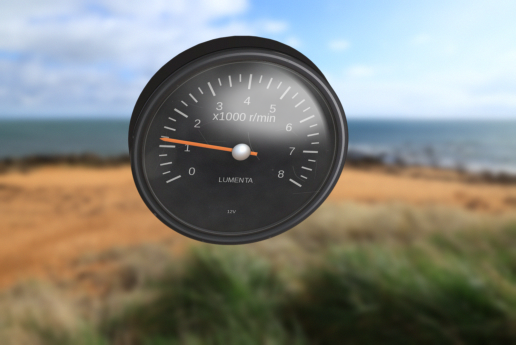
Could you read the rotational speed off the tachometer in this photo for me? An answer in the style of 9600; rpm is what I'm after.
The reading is 1250; rpm
